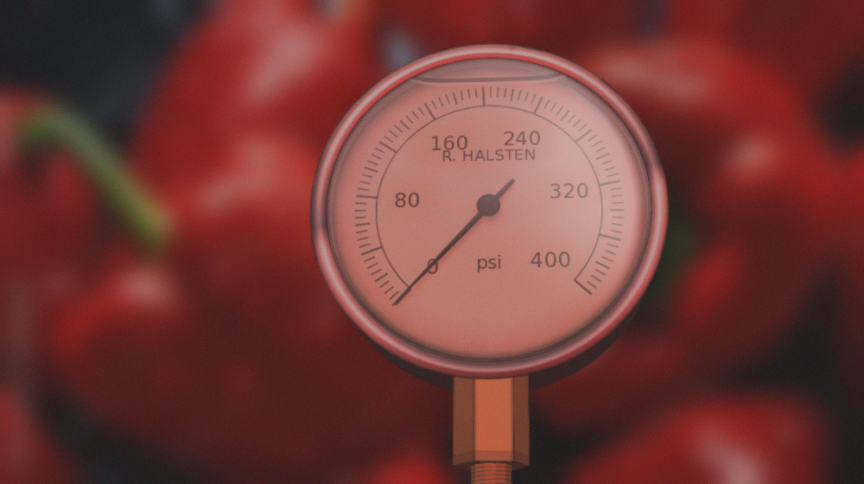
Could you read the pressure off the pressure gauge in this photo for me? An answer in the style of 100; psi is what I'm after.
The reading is 0; psi
